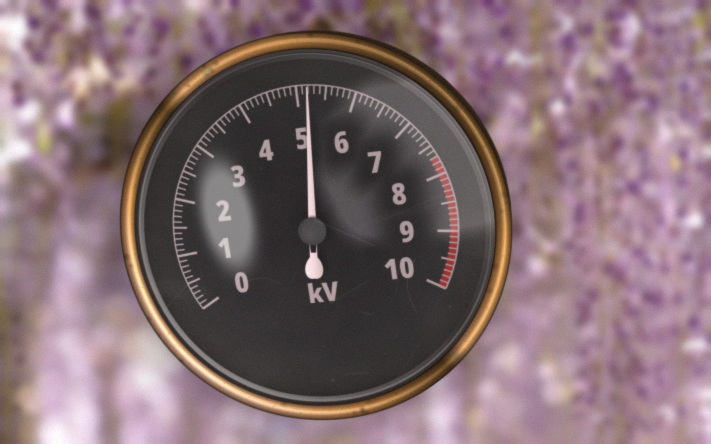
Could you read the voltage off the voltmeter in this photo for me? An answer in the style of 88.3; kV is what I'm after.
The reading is 5.2; kV
